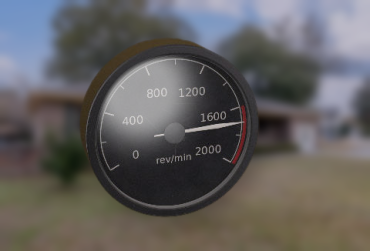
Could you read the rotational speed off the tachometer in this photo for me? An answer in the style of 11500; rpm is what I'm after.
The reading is 1700; rpm
